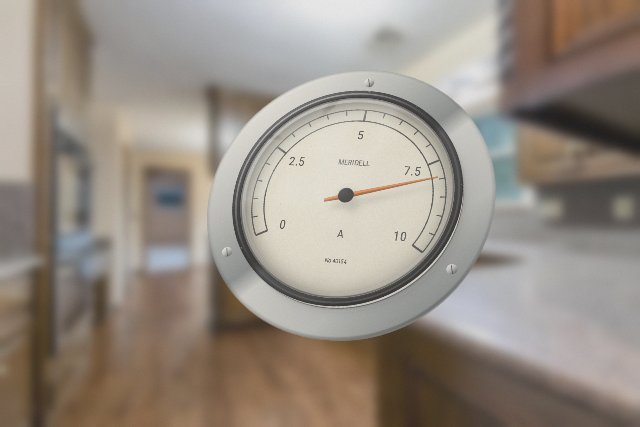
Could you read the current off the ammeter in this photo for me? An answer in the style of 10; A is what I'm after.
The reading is 8; A
